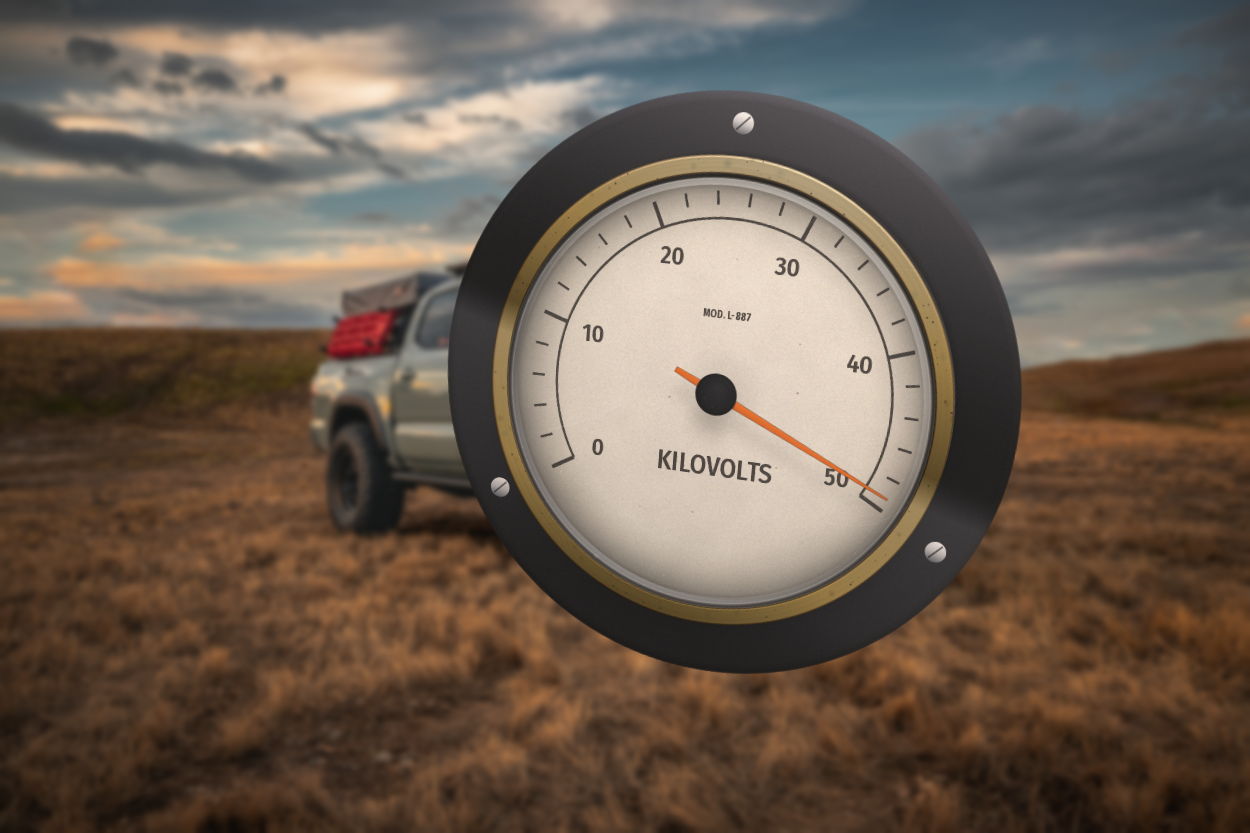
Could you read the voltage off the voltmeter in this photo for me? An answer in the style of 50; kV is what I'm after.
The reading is 49; kV
